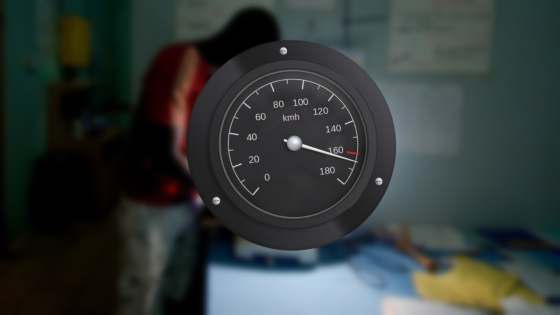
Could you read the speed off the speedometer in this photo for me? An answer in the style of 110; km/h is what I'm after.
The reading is 165; km/h
